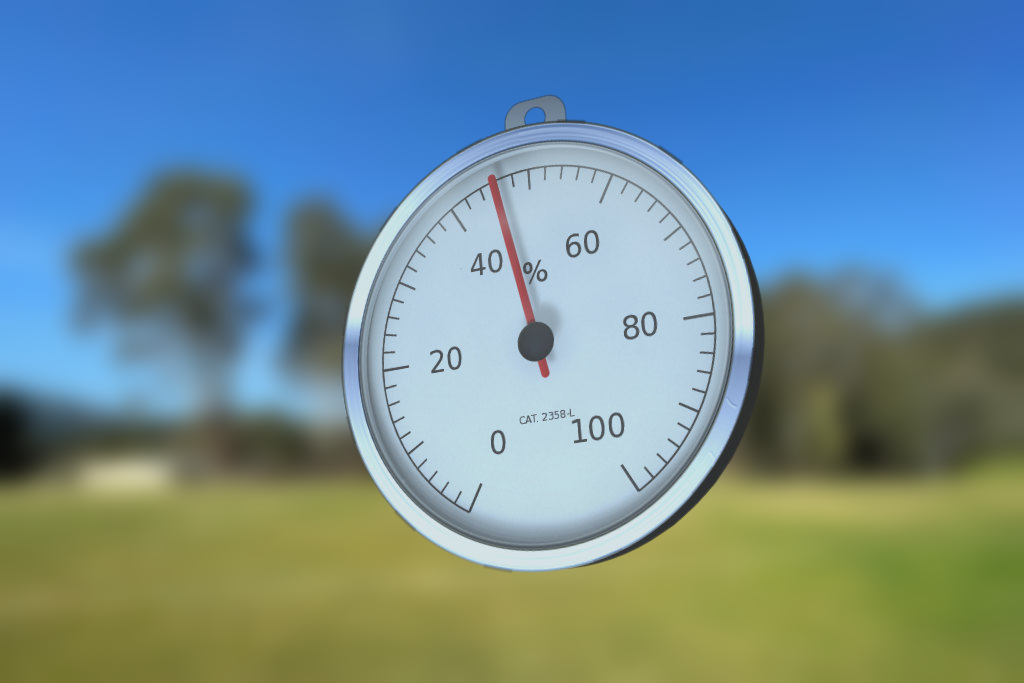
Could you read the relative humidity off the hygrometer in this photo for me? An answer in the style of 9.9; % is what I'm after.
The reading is 46; %
